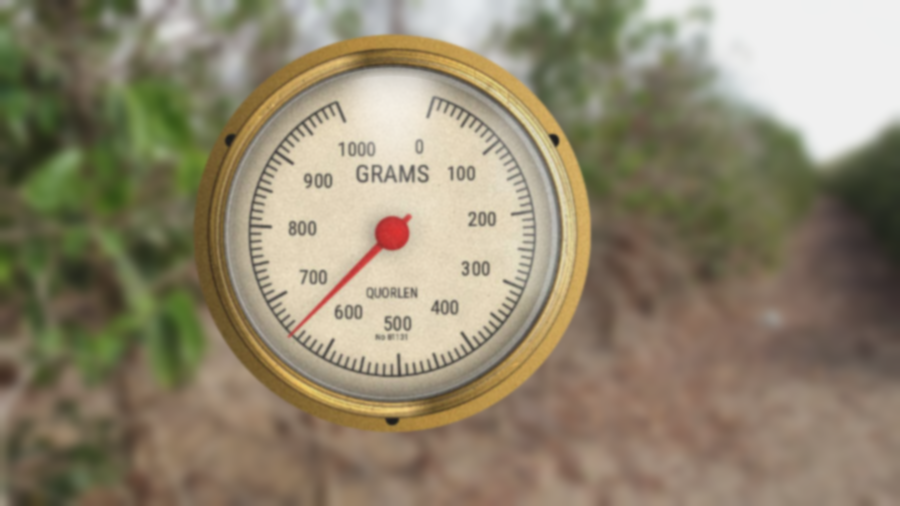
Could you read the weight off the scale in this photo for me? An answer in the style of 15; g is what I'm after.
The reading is 650; g
